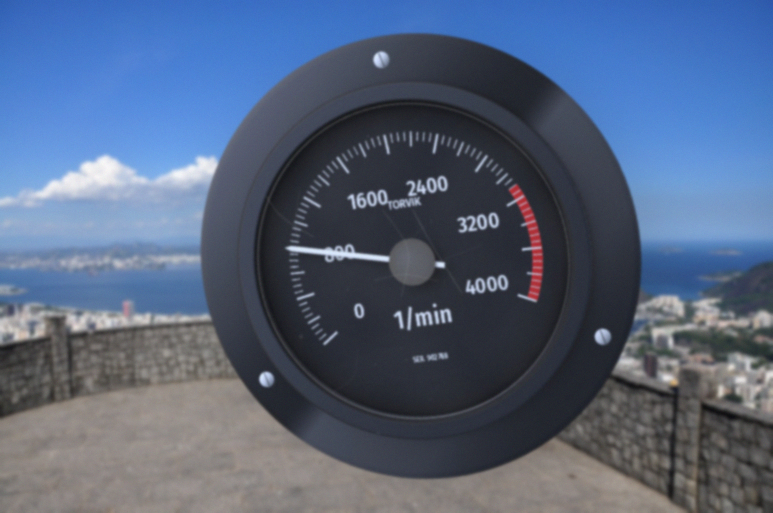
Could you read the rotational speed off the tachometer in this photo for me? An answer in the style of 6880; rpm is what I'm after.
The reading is 800; rpm
